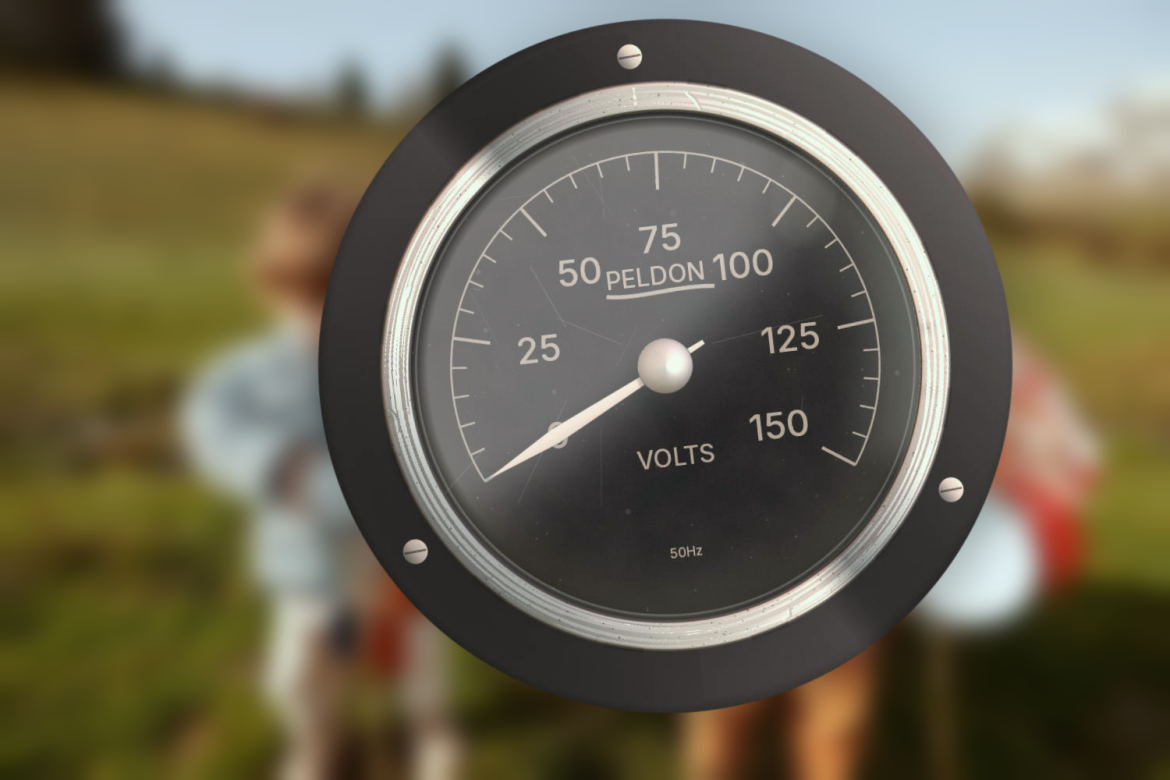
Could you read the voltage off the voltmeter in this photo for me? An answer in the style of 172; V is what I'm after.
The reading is 0; V
